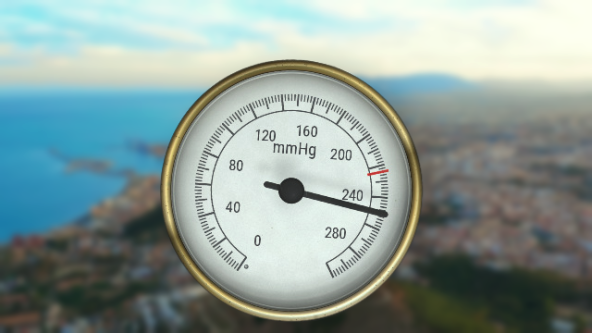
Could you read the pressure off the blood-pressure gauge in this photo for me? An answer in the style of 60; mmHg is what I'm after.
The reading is 250; mmHg
